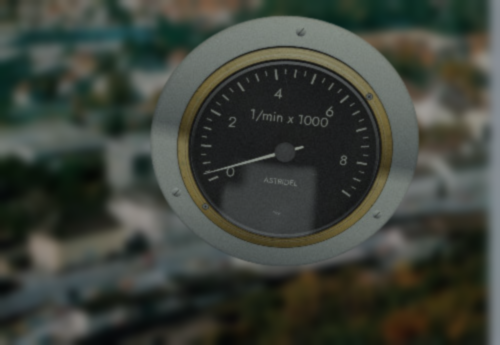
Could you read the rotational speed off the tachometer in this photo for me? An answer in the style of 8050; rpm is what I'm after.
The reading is 250; rpm
